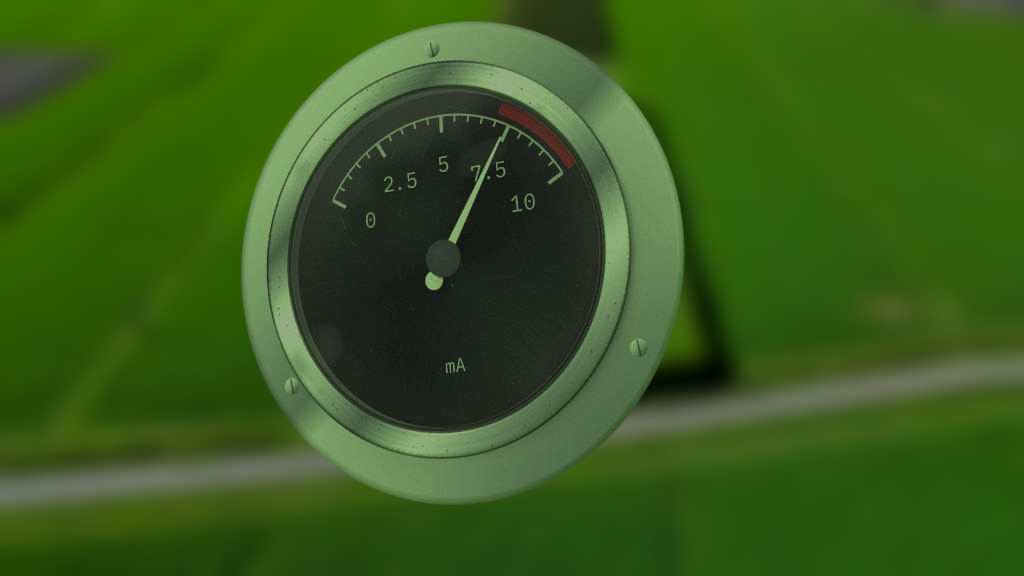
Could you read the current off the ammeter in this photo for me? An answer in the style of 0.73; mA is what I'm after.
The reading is 7.5; mA
